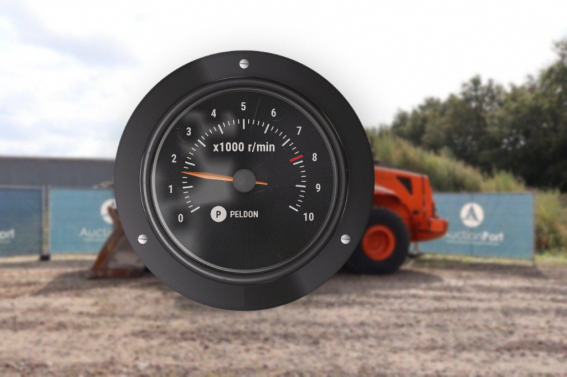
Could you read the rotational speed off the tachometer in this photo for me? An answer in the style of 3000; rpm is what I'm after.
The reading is 1600; rpm
